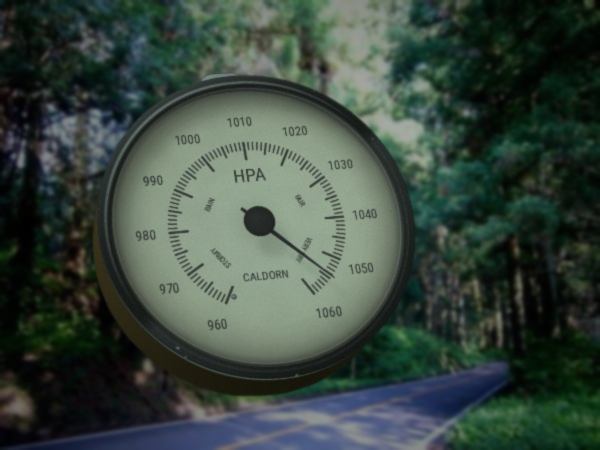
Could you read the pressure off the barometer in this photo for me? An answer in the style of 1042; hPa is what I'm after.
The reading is 1055; hPa
